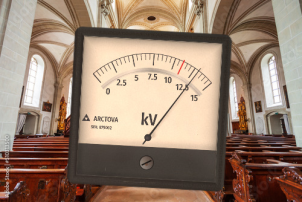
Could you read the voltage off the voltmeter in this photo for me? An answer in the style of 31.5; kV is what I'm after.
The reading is 13; kV
